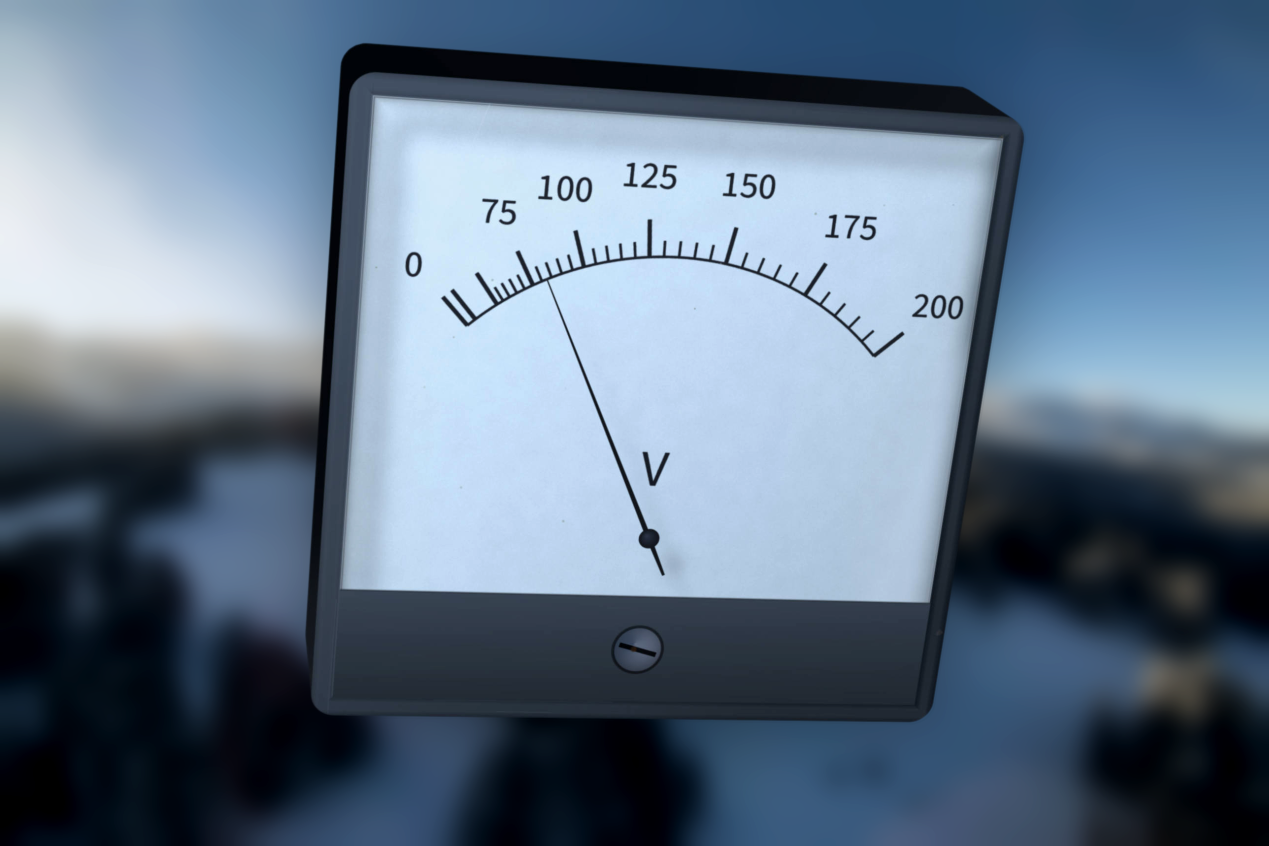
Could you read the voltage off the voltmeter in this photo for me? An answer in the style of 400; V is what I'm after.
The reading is 82.5; V
